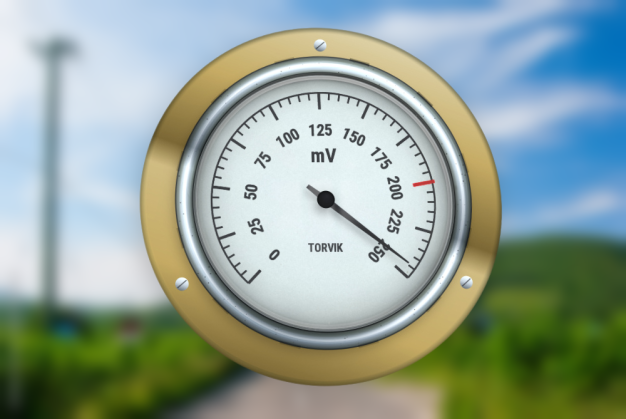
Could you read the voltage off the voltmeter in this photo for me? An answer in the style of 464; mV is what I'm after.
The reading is 245; mV
